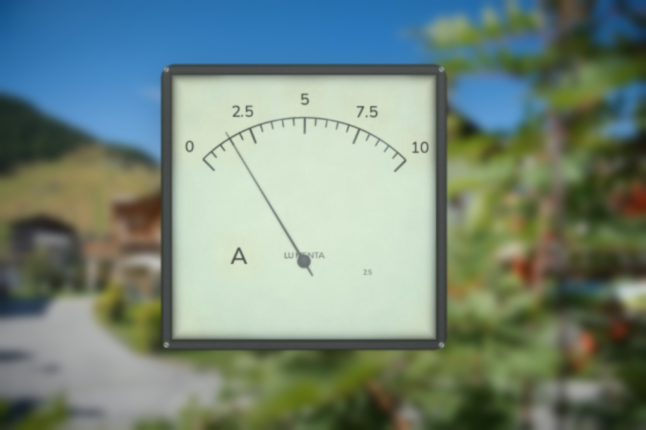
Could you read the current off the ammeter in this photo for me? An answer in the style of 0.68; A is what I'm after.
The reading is 1.5; A
